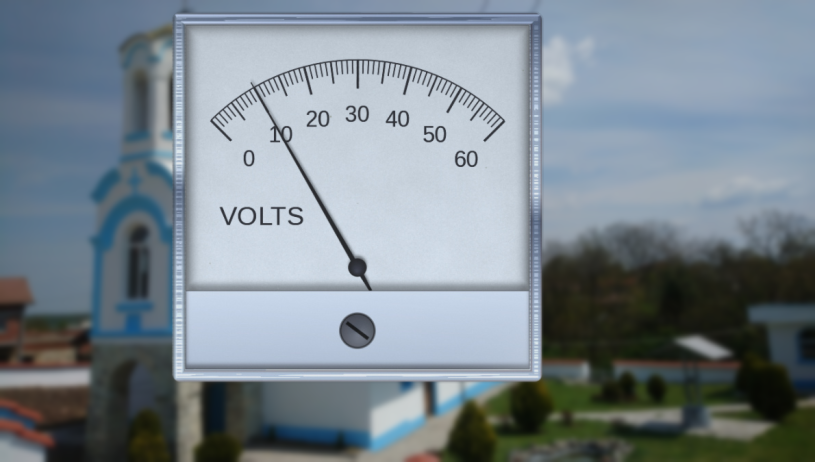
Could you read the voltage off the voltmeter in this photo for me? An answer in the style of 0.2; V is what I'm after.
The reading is 10; V
